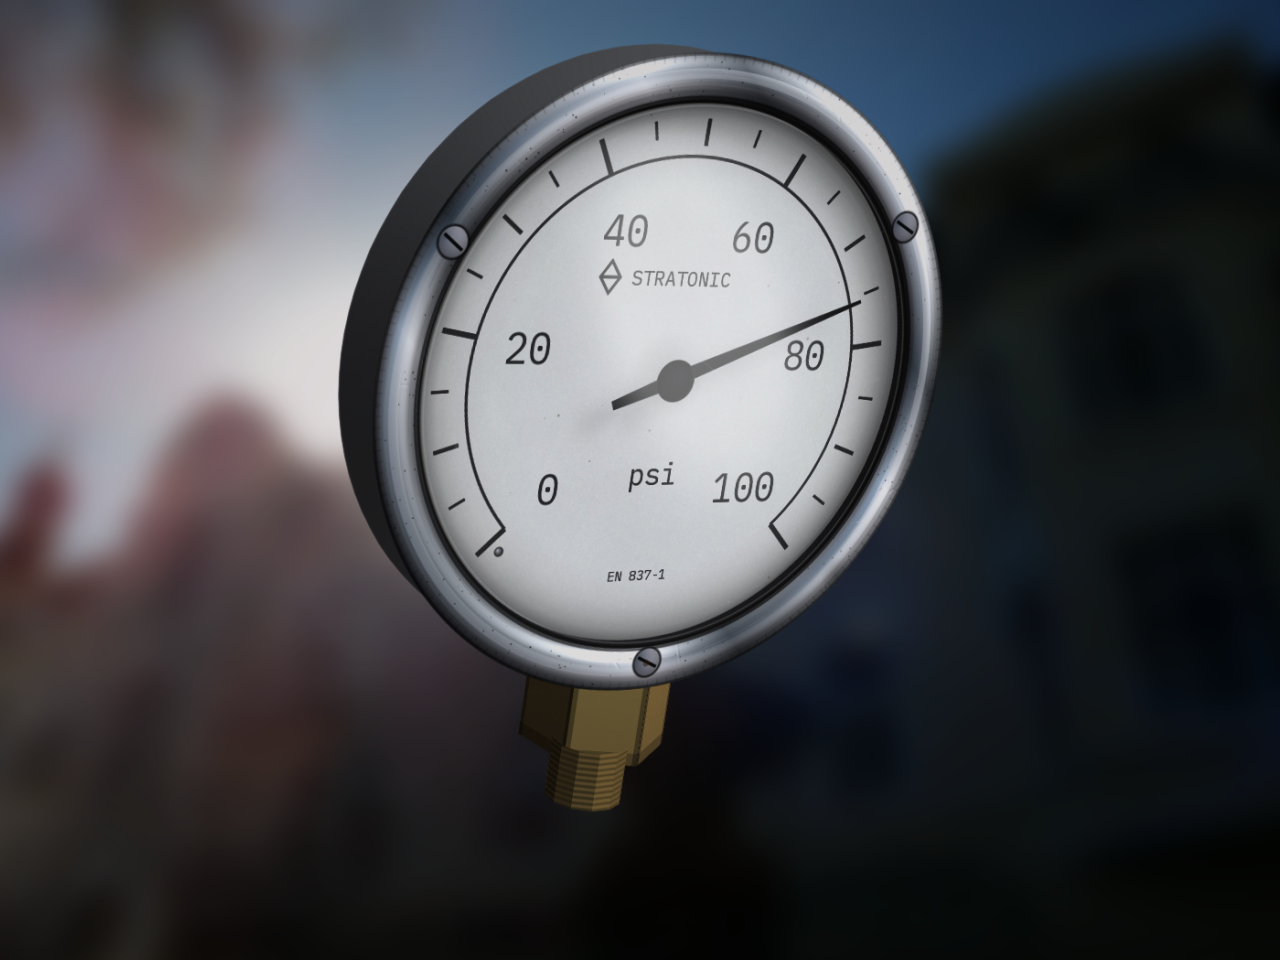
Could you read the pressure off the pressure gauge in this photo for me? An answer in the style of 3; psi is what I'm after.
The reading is 75; psi
